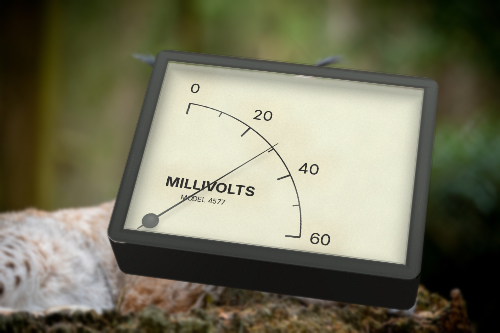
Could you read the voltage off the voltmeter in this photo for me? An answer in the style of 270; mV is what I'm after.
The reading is 30; mV
